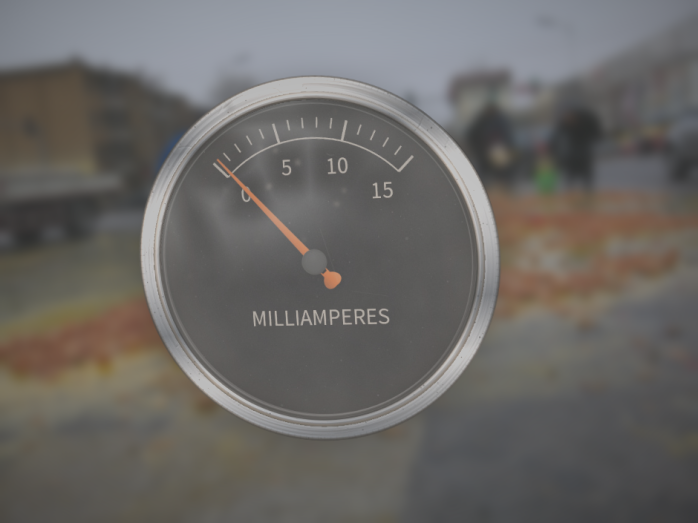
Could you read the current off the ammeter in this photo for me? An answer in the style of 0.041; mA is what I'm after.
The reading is 0.5; mA
